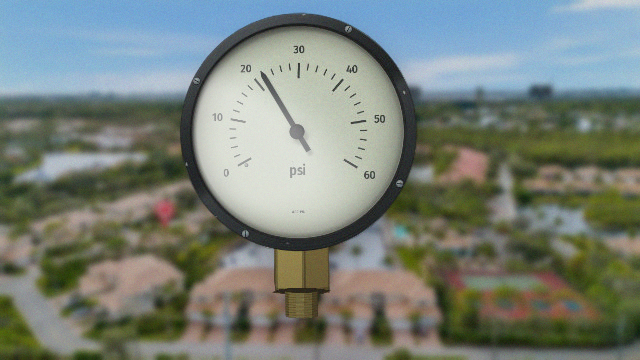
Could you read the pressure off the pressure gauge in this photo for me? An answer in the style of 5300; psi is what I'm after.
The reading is 22; psi
